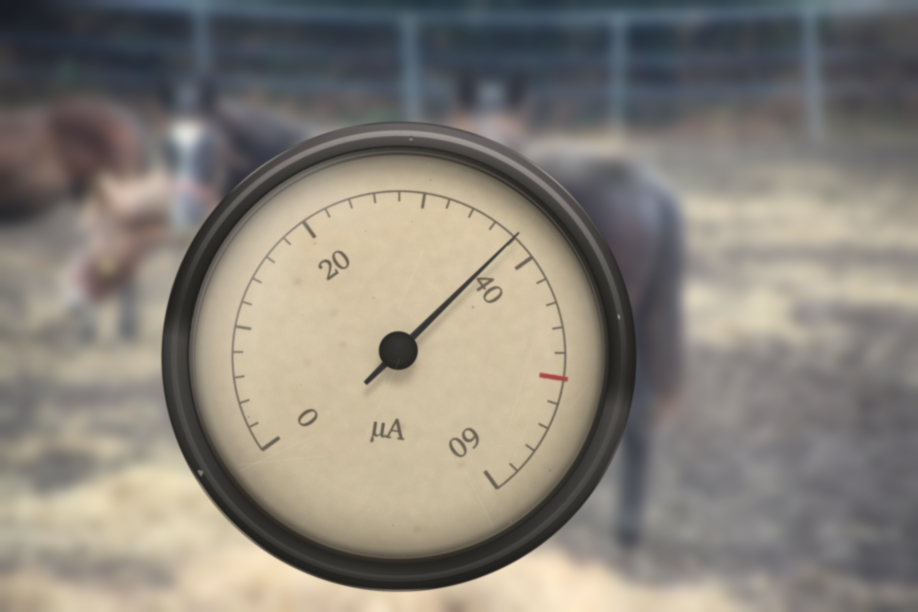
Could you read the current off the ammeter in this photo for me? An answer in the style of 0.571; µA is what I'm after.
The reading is 38; µA
